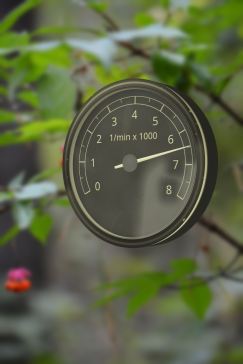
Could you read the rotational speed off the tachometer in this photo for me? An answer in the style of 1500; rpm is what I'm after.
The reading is 6500; rpm
